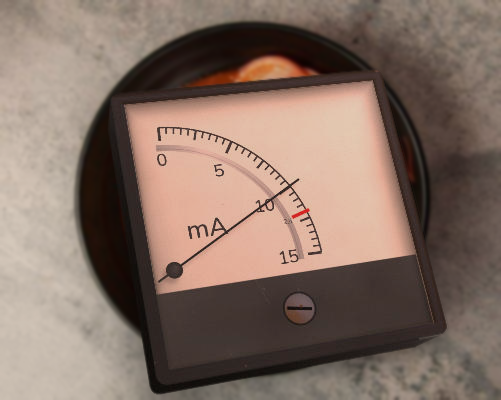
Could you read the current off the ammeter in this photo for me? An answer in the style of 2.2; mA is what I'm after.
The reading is 10; mA
